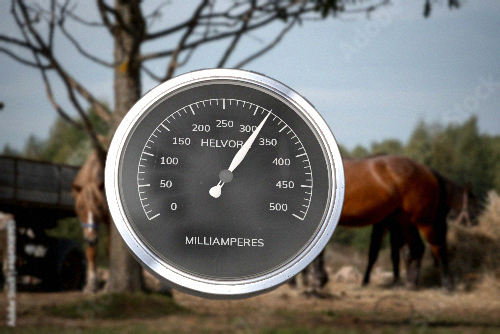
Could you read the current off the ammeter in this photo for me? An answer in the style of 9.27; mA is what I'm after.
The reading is 320; mA
